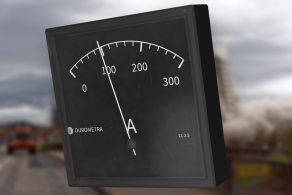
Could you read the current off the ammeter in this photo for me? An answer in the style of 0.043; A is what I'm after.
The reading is 100; A
